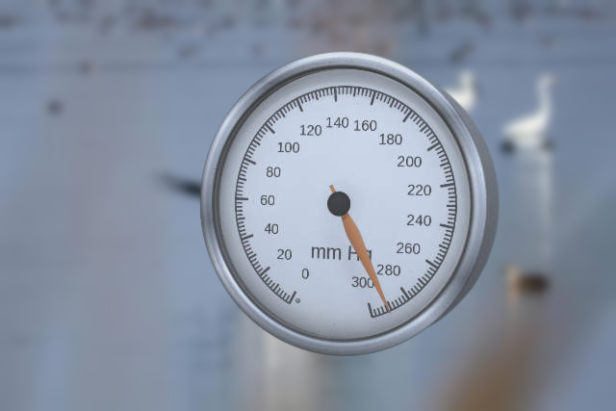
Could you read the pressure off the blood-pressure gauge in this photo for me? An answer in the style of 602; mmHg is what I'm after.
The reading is 290; mmHg
